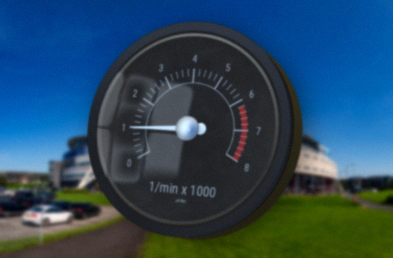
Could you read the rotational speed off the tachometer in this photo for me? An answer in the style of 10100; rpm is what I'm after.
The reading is 1000; rpm
